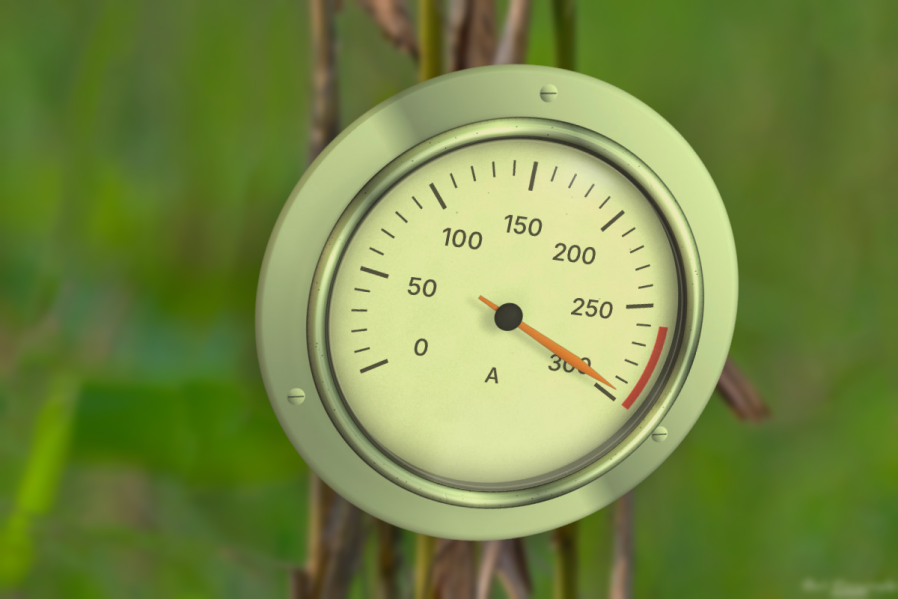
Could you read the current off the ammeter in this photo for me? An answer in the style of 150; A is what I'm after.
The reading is 295; A
